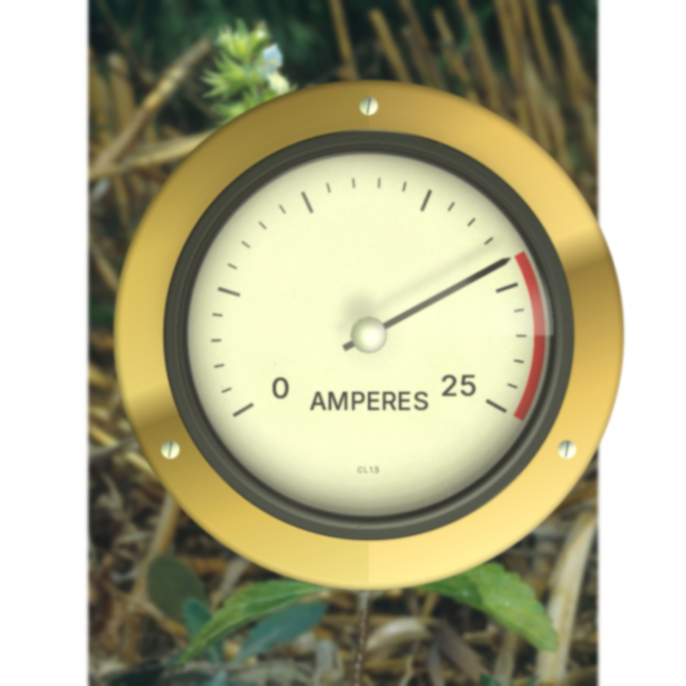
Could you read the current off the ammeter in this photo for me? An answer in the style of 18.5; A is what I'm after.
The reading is 19; A
